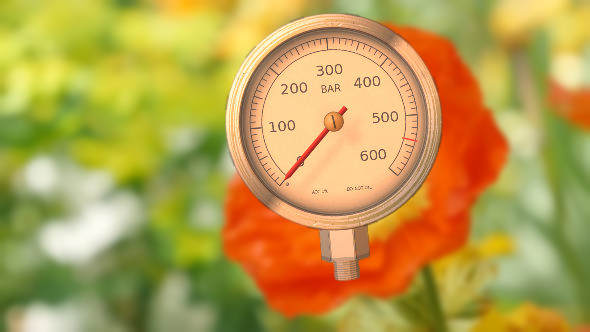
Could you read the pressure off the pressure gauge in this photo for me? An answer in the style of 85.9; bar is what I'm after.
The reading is 0; bar
